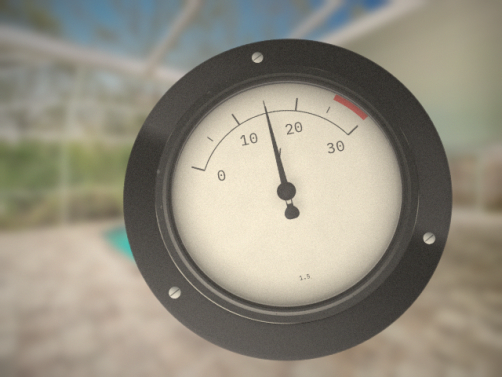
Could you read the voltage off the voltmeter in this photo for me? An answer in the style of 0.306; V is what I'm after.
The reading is 15; V
